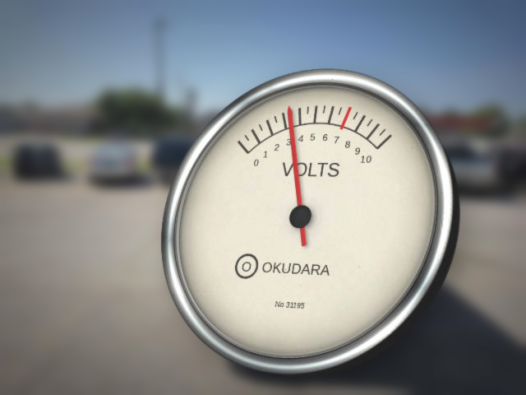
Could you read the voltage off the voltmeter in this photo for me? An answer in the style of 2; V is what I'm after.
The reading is 3.5; V
